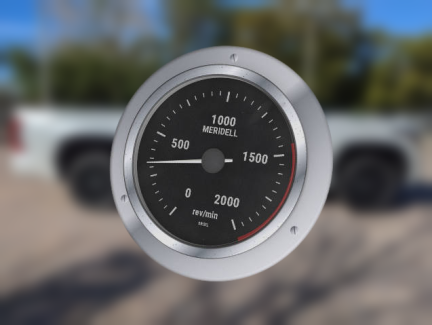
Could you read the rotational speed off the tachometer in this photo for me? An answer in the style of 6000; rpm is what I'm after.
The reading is 325; rpm
